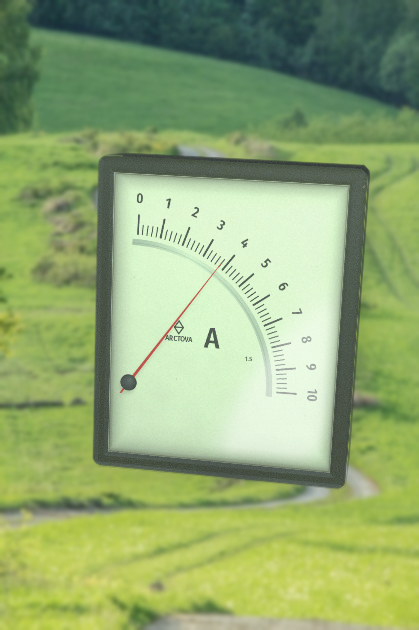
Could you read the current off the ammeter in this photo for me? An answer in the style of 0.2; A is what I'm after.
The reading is 3.8; A
